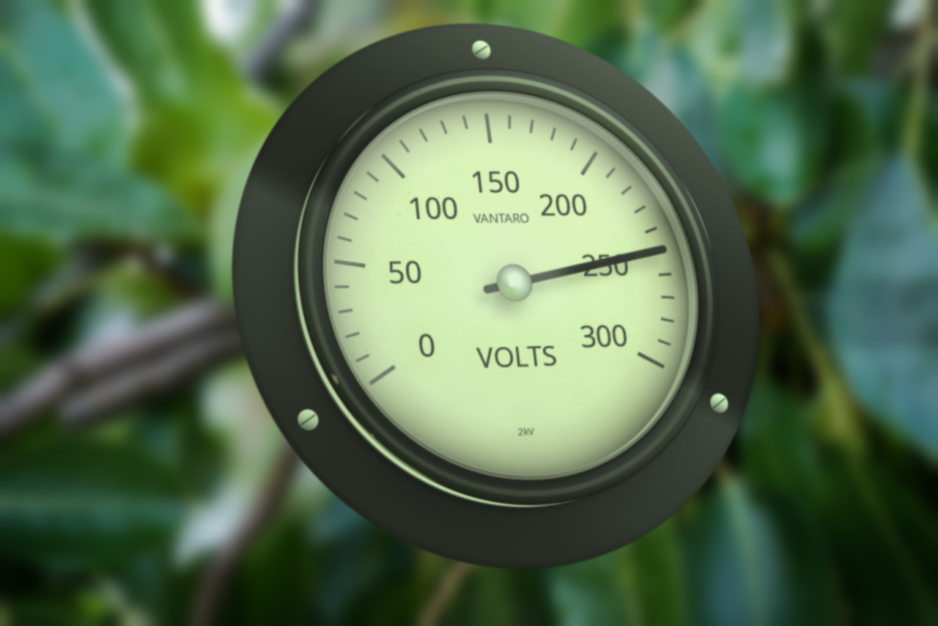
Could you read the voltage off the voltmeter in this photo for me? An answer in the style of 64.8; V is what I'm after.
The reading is 250; V
